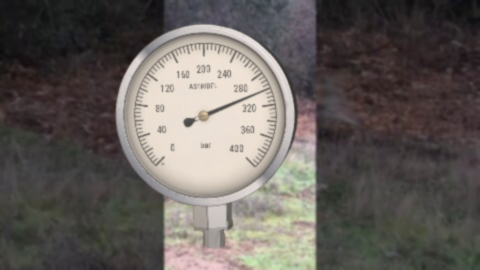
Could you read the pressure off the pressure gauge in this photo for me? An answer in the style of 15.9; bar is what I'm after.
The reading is 300; bar
